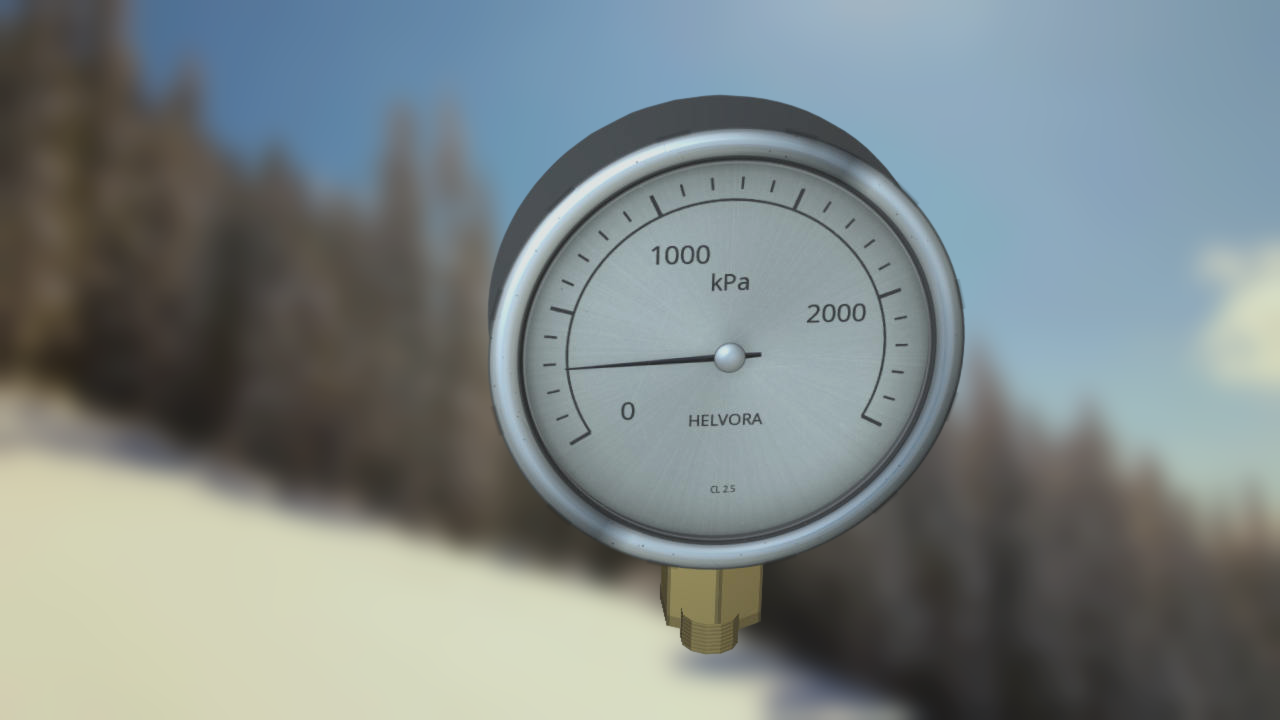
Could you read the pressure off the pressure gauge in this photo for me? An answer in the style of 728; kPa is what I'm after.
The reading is 300; kPa
